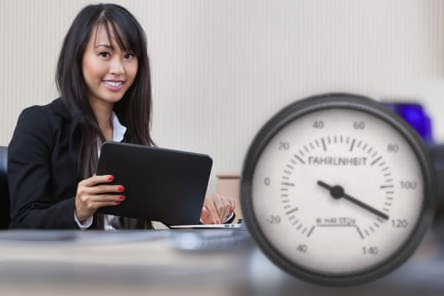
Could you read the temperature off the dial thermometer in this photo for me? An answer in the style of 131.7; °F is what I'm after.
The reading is 120; °F
